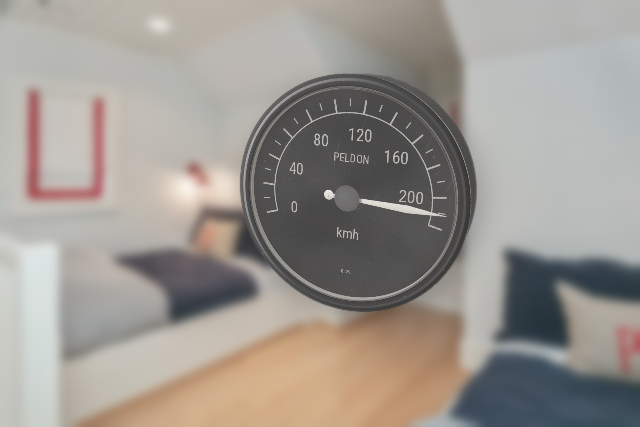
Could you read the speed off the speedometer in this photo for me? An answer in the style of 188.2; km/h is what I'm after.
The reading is 210; km/h
